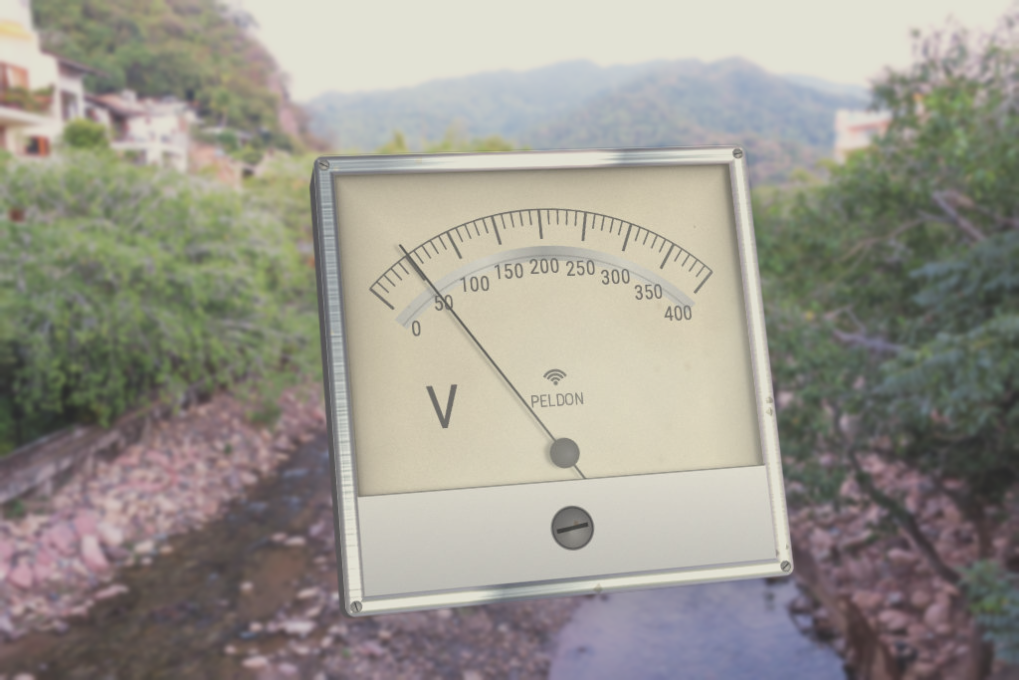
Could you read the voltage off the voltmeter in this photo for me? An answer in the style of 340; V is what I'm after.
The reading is 50; V
